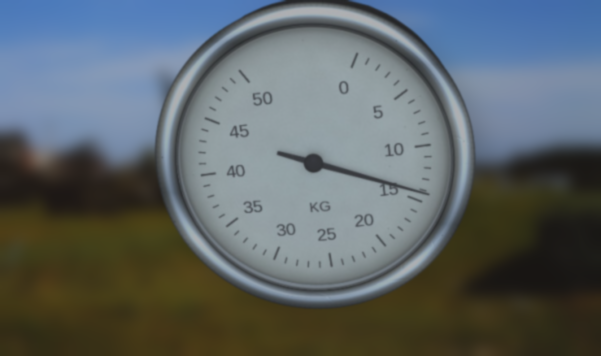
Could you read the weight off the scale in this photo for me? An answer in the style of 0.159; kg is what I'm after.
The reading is 14; kg
